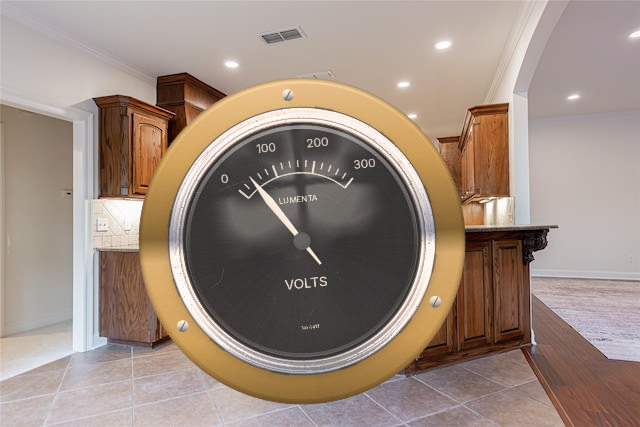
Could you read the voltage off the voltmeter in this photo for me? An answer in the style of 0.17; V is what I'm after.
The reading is 40; V
